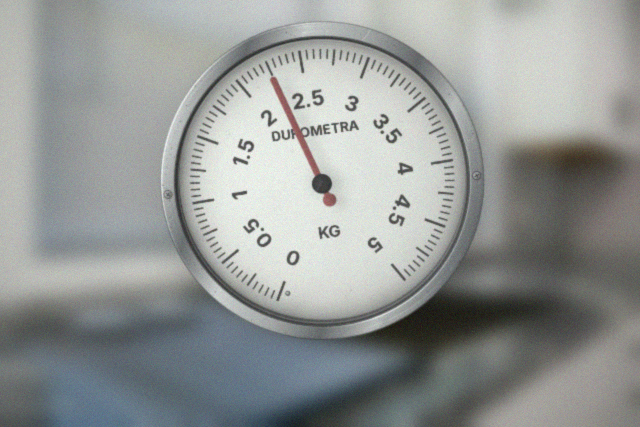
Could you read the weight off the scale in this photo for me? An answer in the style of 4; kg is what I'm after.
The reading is 2.25; kg
